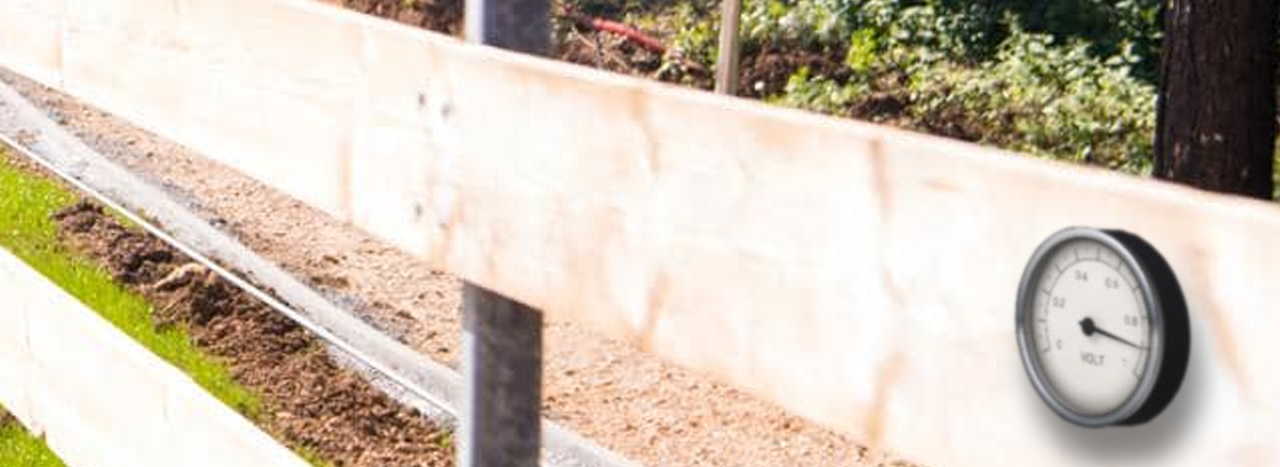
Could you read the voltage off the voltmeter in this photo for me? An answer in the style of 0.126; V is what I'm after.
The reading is 0.9; V
